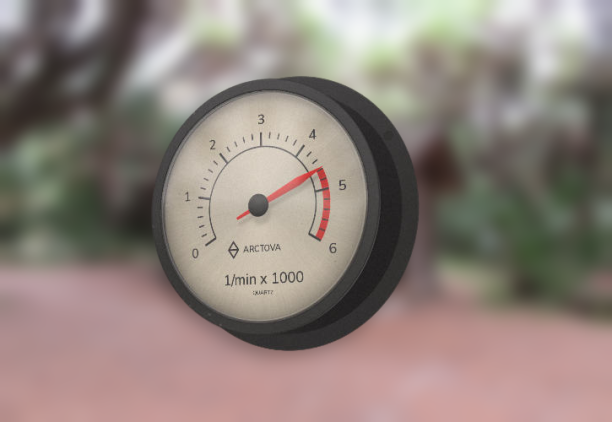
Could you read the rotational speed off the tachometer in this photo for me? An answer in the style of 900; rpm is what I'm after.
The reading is 4600; rpm
